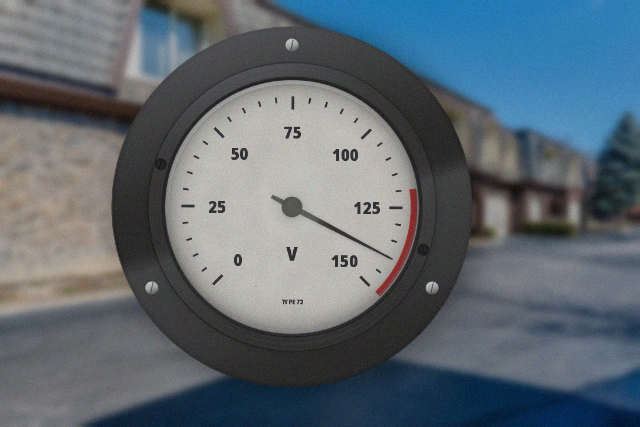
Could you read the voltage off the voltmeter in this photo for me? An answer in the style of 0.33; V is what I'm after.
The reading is 140; V
